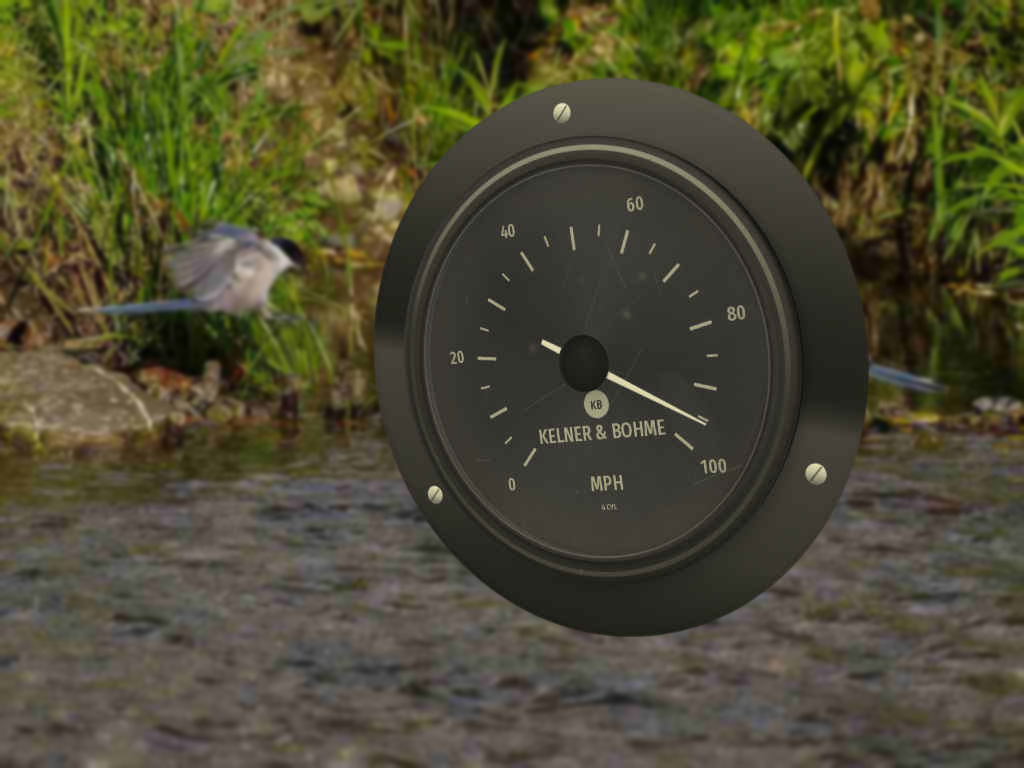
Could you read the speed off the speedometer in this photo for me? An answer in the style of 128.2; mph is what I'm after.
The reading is 95; mph
